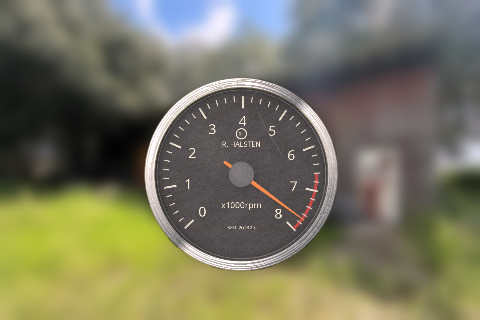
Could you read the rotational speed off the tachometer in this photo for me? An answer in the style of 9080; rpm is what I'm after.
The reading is 7700; rpm
